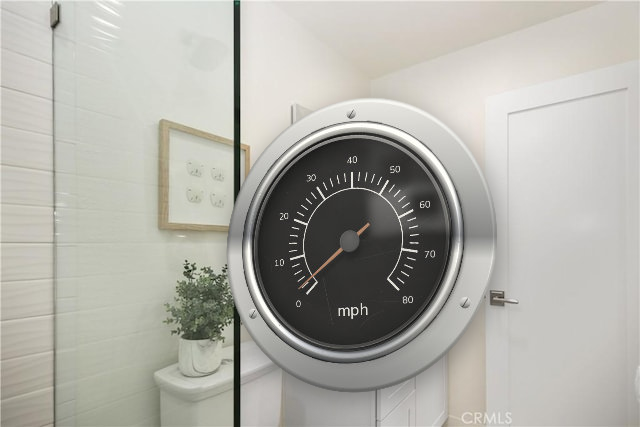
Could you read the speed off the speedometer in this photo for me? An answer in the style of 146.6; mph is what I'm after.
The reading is 2; mph
